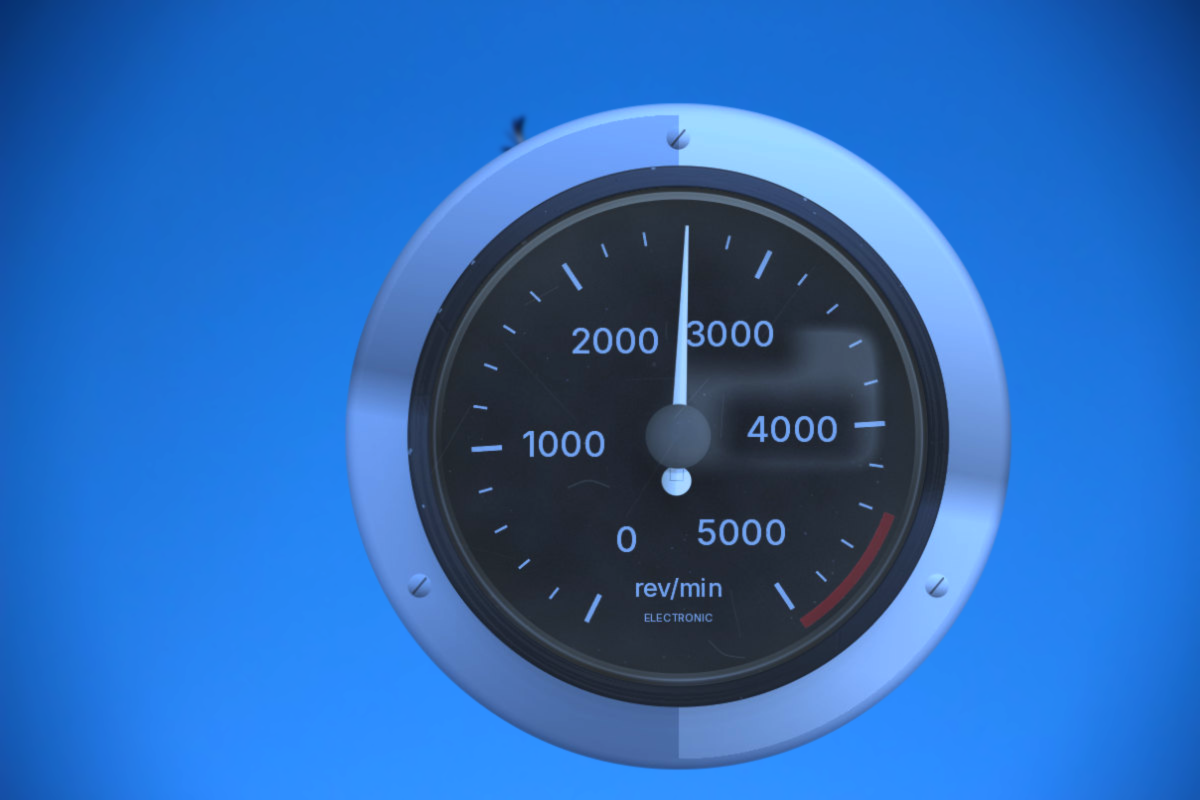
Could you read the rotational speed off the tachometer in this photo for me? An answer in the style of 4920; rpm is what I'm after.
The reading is 2600; rpm
